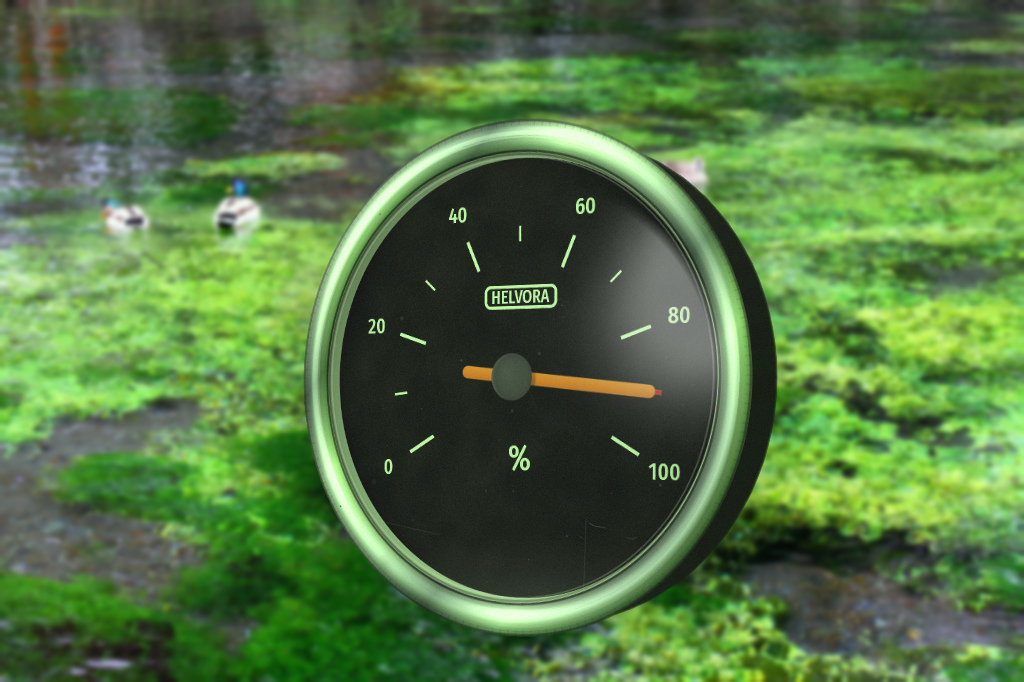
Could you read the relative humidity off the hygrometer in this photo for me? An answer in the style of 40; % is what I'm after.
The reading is 90; %
